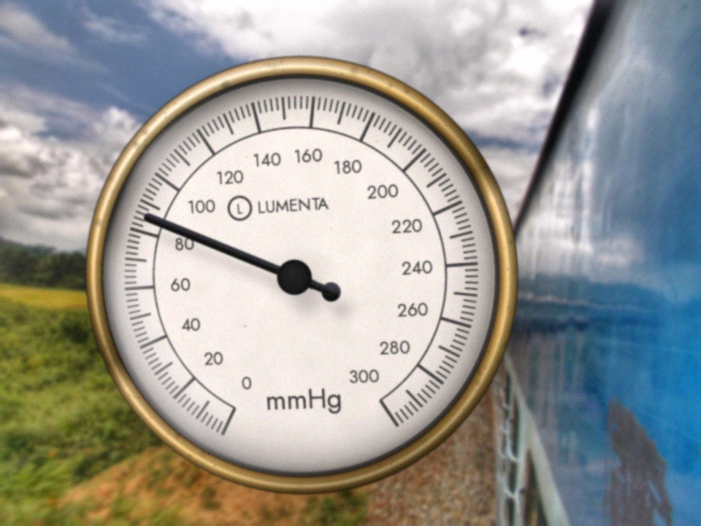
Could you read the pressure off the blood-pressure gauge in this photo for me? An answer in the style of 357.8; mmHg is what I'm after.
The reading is 86; mmHg
